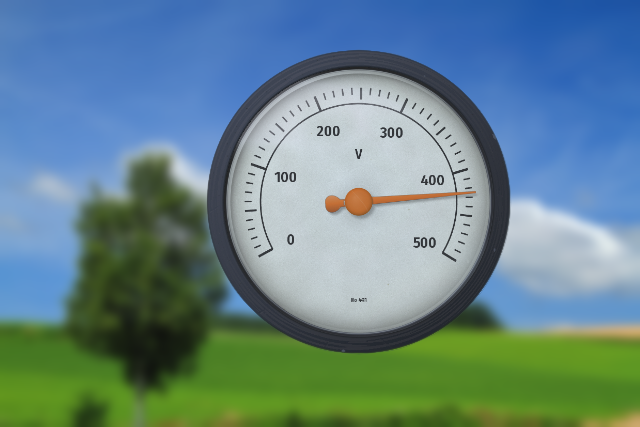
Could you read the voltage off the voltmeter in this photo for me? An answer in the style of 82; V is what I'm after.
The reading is 425; V
